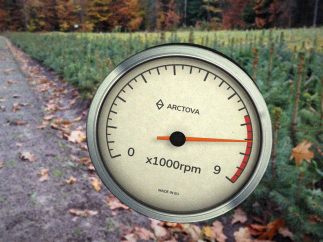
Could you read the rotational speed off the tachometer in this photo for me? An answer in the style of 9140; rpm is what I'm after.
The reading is 7500; rpm
